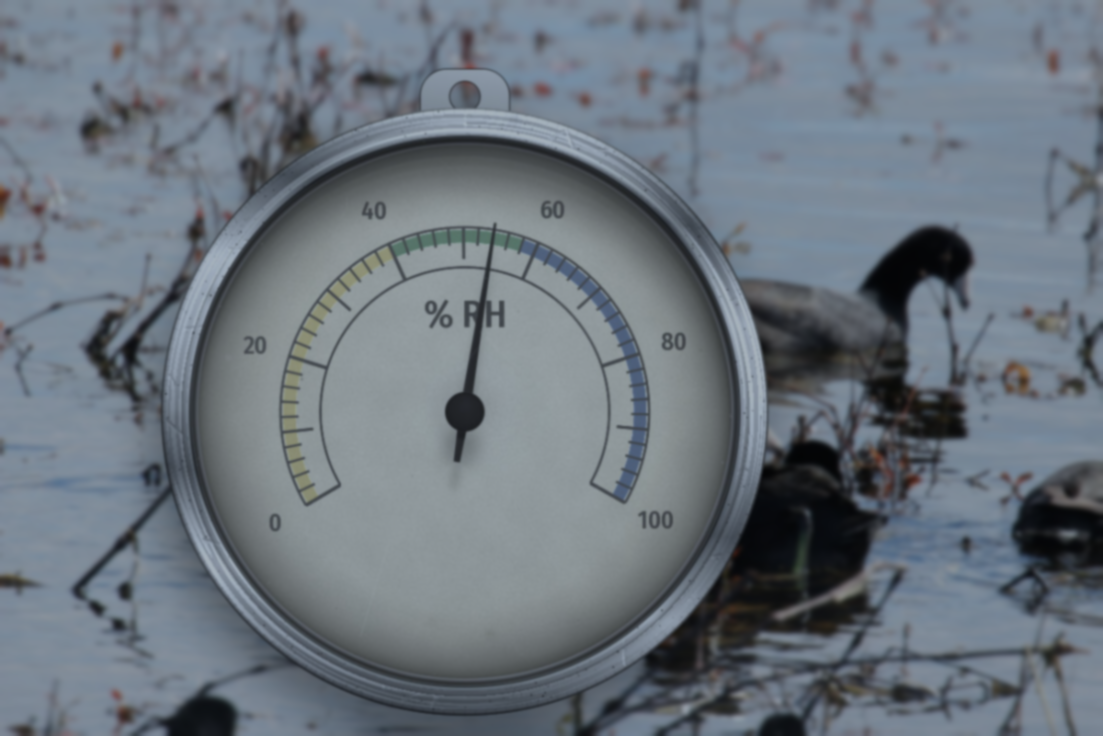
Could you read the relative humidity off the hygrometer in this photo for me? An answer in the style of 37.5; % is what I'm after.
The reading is 54; %
